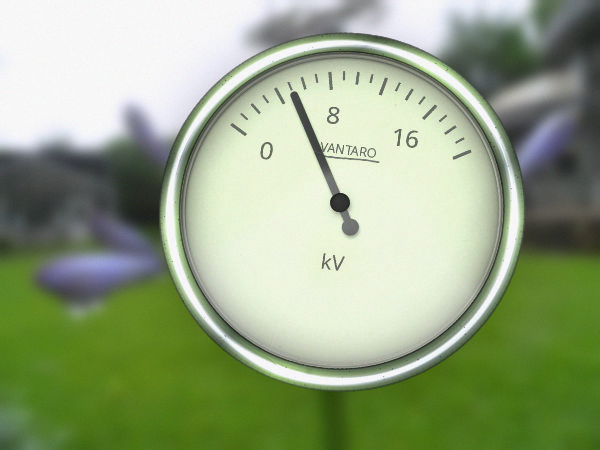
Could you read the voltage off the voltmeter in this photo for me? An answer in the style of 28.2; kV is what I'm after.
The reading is 5; kV
